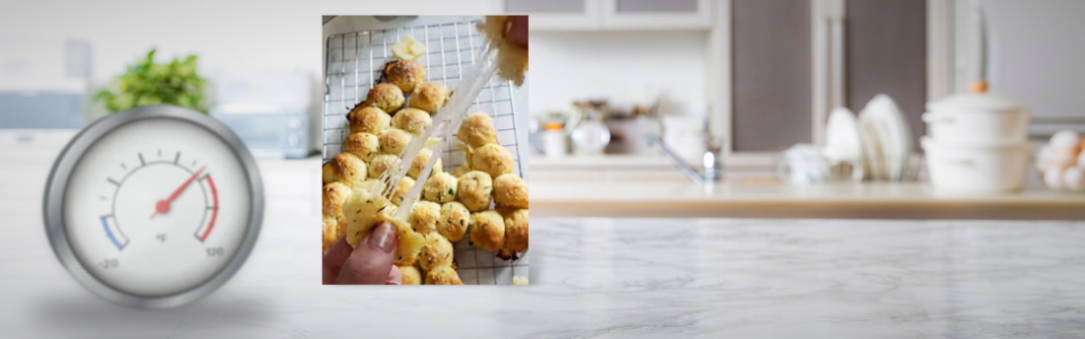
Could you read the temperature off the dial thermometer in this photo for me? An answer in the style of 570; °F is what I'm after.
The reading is 75; °F
